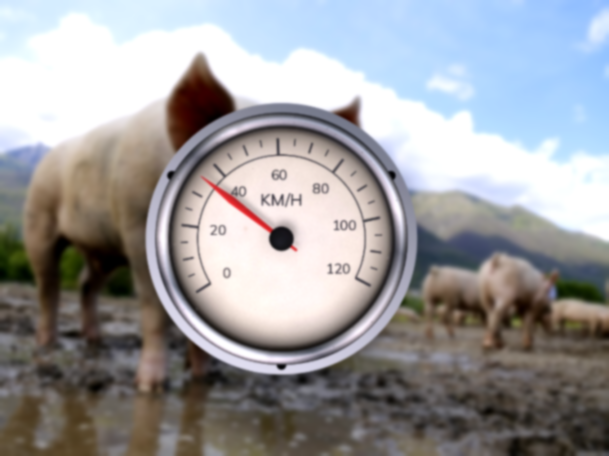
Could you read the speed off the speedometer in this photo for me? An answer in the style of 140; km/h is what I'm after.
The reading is 35; km/h
